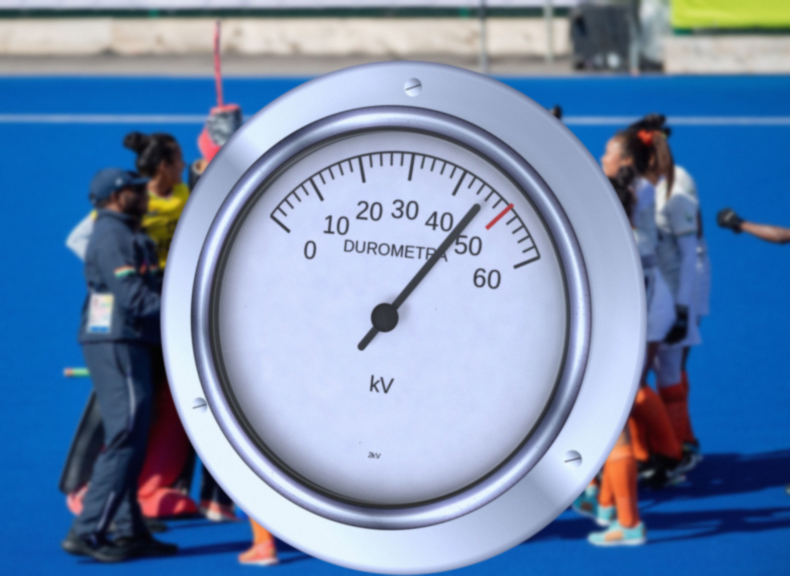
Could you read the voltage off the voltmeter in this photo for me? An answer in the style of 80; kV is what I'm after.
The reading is 46; kV
